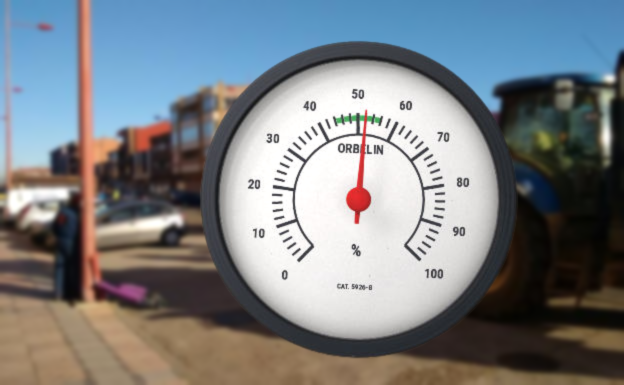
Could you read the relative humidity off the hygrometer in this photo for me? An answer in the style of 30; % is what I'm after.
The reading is 52; %
